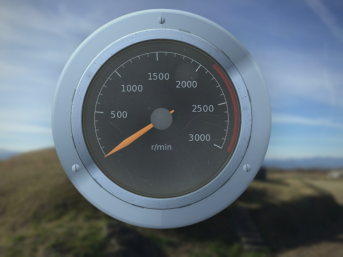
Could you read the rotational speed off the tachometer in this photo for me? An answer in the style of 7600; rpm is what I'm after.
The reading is 0; rpm
